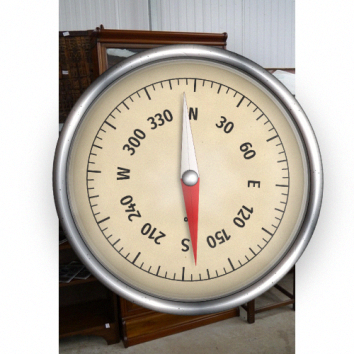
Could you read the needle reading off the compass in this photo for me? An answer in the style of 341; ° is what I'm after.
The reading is 172.5; °
